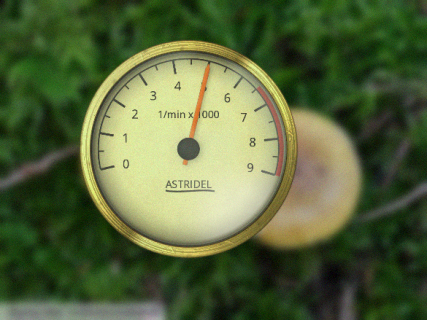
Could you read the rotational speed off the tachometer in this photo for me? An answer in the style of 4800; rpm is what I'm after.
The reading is 5000; rpm
